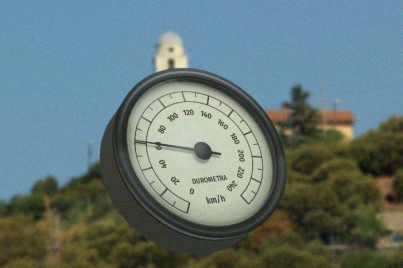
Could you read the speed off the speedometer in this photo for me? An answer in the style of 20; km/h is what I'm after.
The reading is 60; km/h
